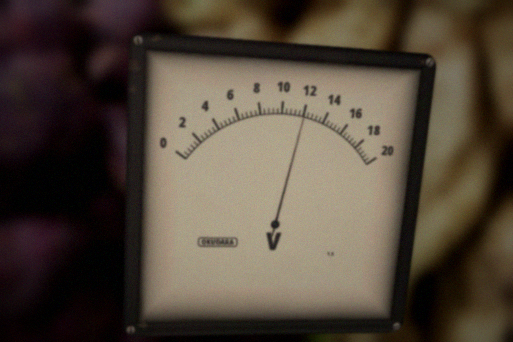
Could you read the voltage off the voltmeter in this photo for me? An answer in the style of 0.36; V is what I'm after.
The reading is 12; V
